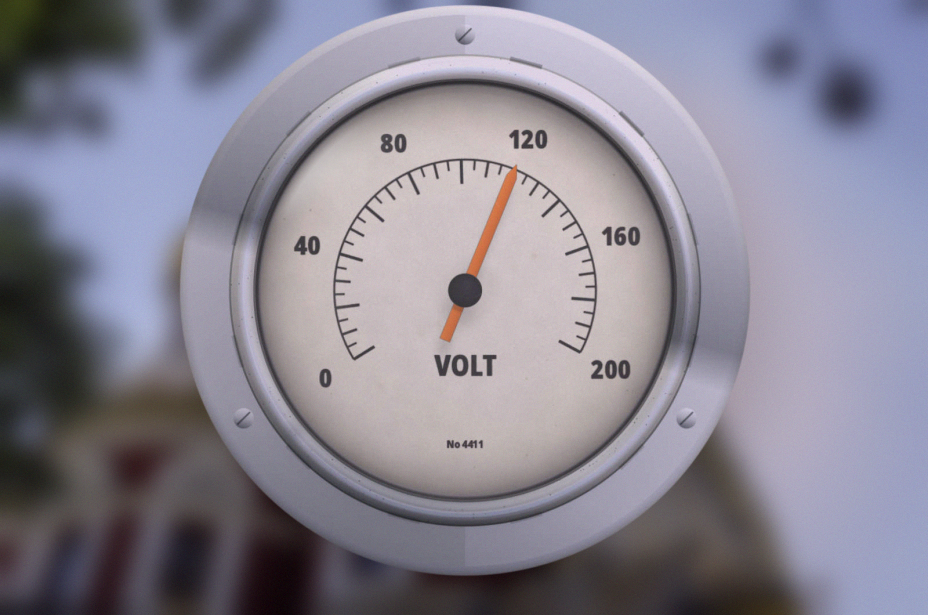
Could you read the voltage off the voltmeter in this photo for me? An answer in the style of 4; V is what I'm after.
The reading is 120; V
